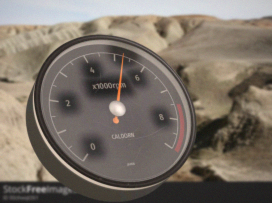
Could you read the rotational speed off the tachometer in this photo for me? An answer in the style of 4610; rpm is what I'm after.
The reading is 5250; rpm
